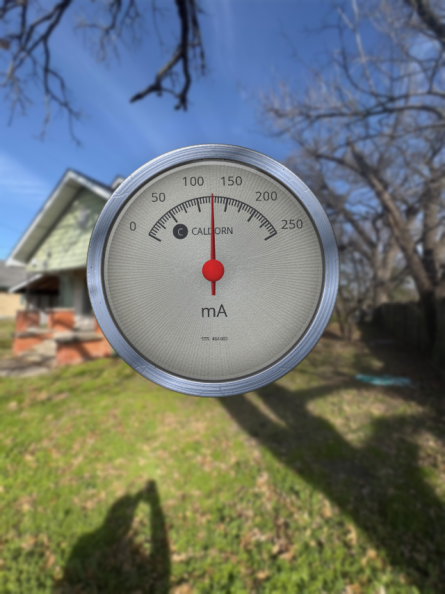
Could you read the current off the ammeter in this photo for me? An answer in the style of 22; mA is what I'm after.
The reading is 125; mA
